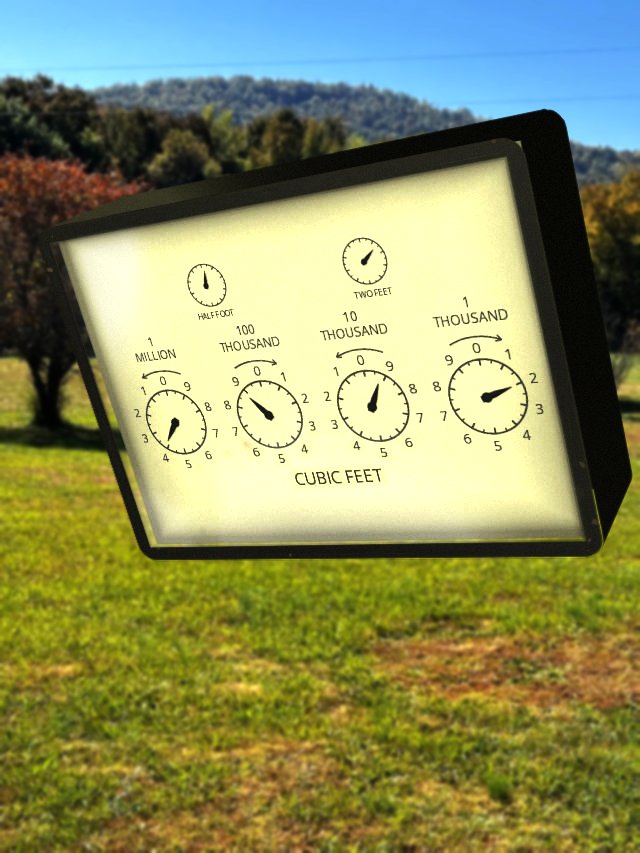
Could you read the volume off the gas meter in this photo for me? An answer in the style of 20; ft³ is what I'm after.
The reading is 389200; ft³
